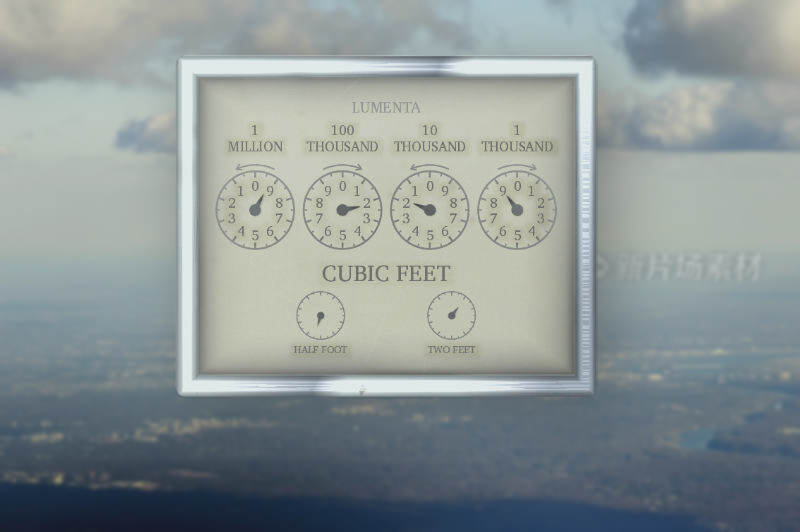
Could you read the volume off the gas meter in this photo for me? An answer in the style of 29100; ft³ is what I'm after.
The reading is 921900; ft³
